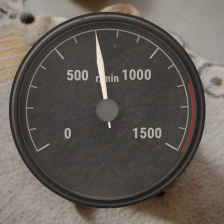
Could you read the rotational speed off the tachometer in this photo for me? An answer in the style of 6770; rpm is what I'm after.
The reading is 700; rpm
